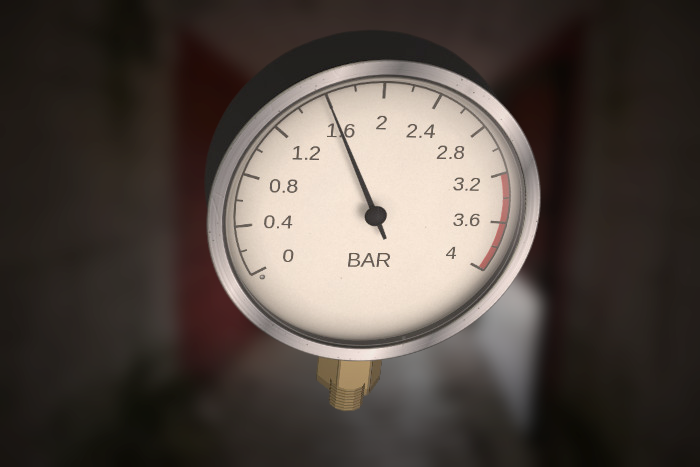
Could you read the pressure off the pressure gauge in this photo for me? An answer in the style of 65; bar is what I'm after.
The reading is 1.6; bar
